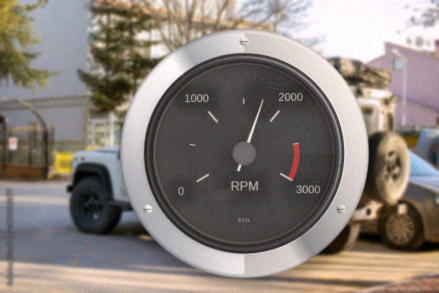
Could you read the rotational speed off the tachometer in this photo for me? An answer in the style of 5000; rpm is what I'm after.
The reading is 1750; rpm
